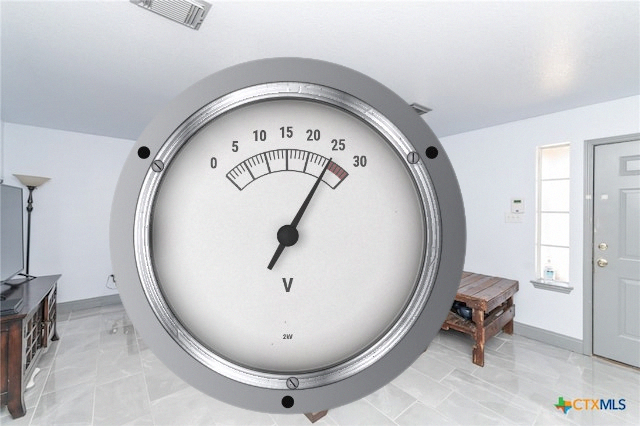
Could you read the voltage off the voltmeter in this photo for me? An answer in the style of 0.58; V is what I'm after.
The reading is 25; V
